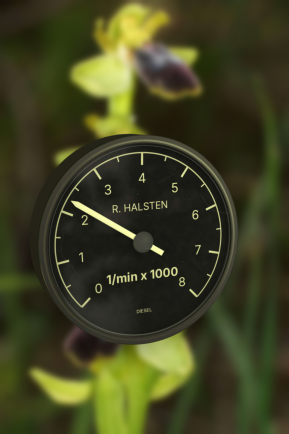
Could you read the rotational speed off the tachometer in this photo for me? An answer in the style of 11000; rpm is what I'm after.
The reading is 2250; rpm
